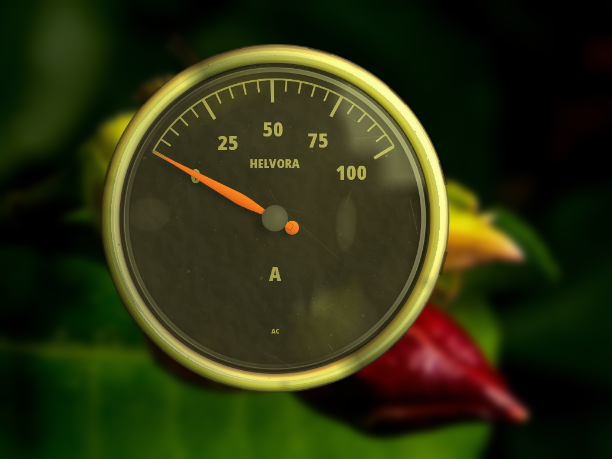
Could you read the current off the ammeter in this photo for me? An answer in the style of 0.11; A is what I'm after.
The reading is 0; A
